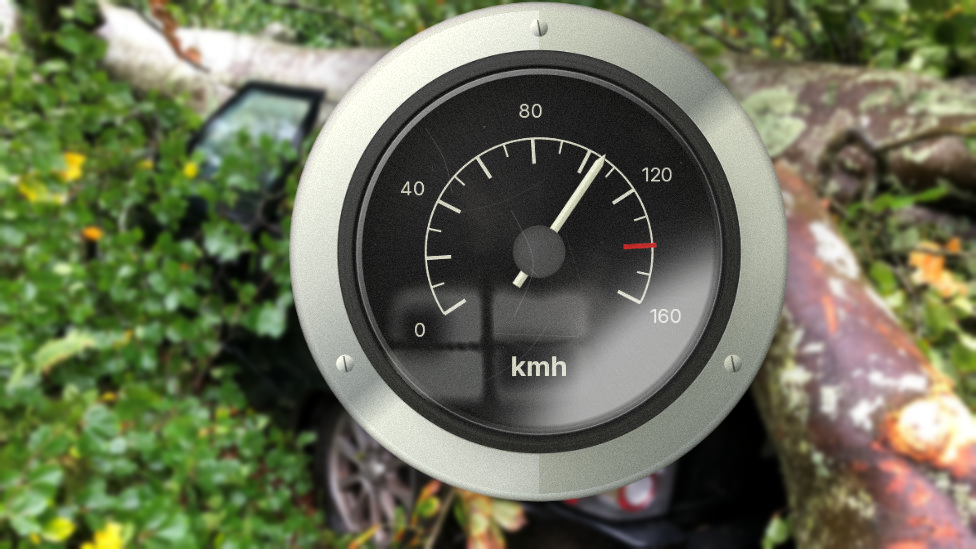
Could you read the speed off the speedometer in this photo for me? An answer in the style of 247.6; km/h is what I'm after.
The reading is 105; km/h
